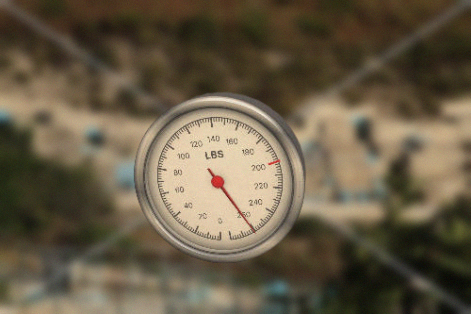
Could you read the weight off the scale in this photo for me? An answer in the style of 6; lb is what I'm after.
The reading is 260; lb
